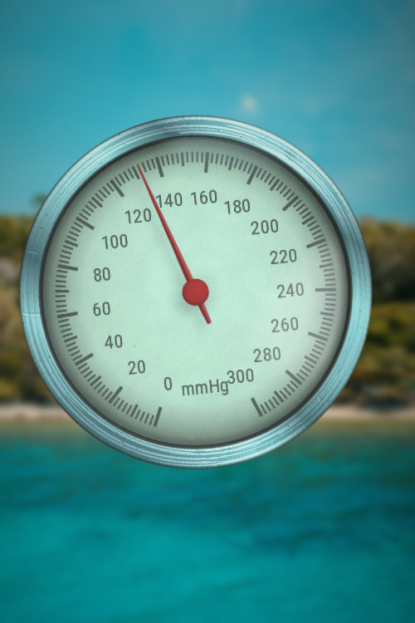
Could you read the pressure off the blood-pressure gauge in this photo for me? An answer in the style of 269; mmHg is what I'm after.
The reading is 132; mmHg
